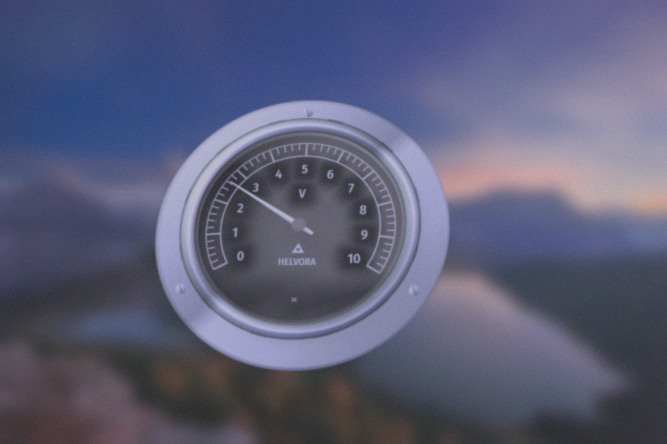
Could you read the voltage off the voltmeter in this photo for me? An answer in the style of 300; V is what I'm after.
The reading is 2.6; V
